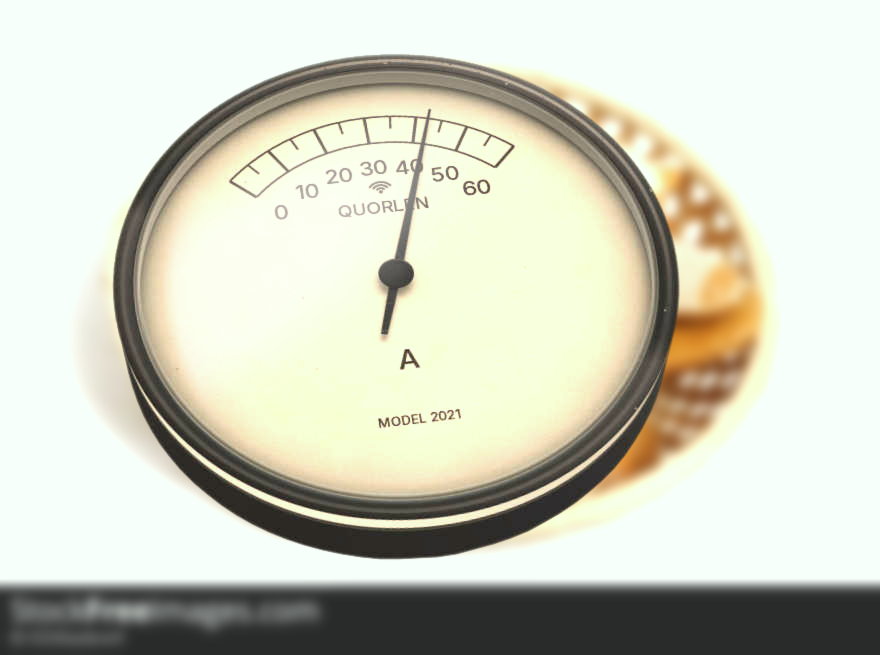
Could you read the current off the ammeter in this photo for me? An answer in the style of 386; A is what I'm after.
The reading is 42.5; A
